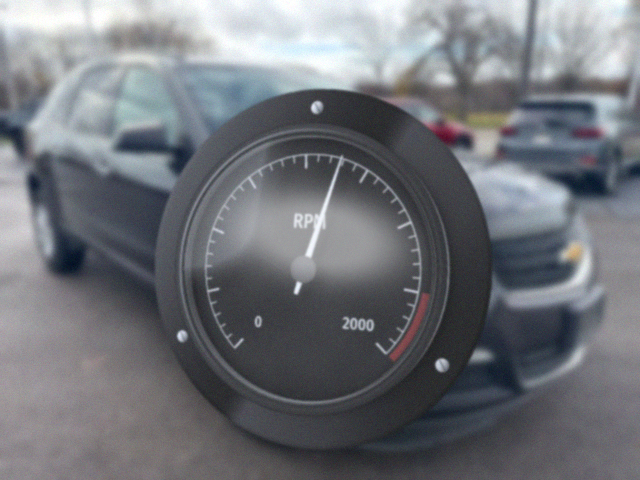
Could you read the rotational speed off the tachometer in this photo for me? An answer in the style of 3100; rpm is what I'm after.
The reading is 1150; rpm
